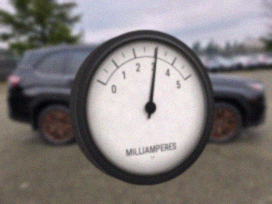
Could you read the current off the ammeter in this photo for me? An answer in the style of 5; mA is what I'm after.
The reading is 3; mA
